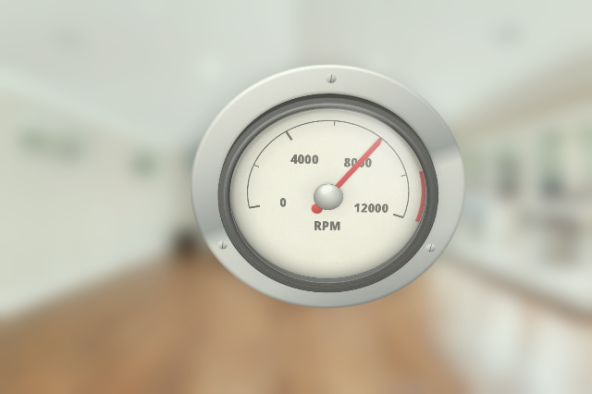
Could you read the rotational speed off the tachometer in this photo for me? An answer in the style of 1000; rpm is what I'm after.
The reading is 8000; rpm
